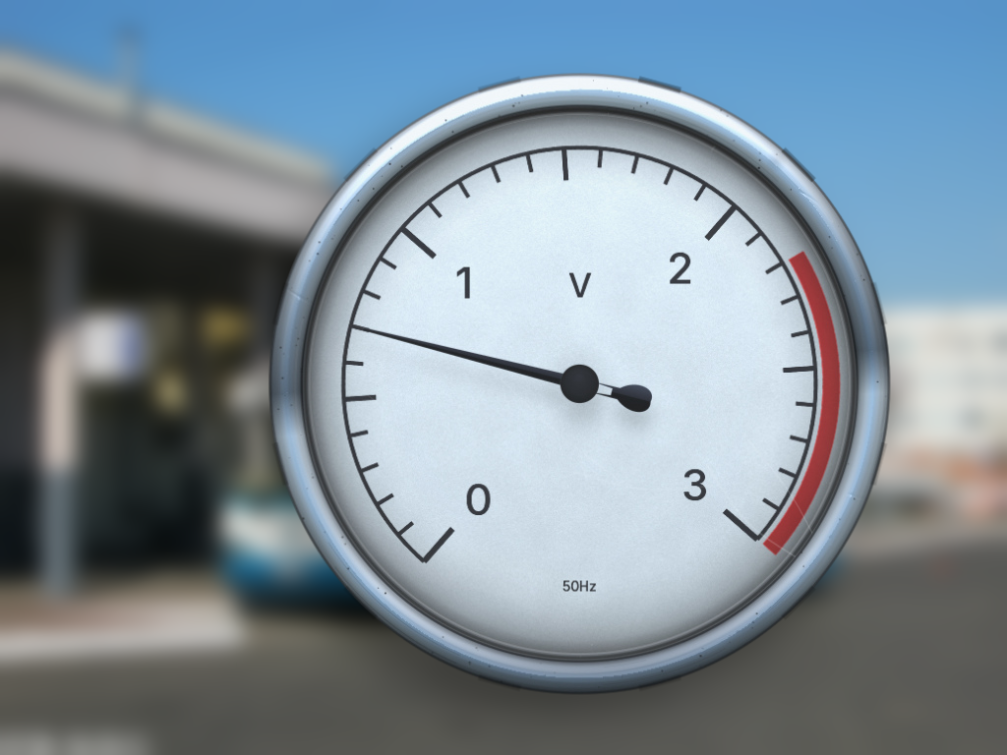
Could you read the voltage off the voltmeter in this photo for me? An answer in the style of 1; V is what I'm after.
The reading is 0.7; V
